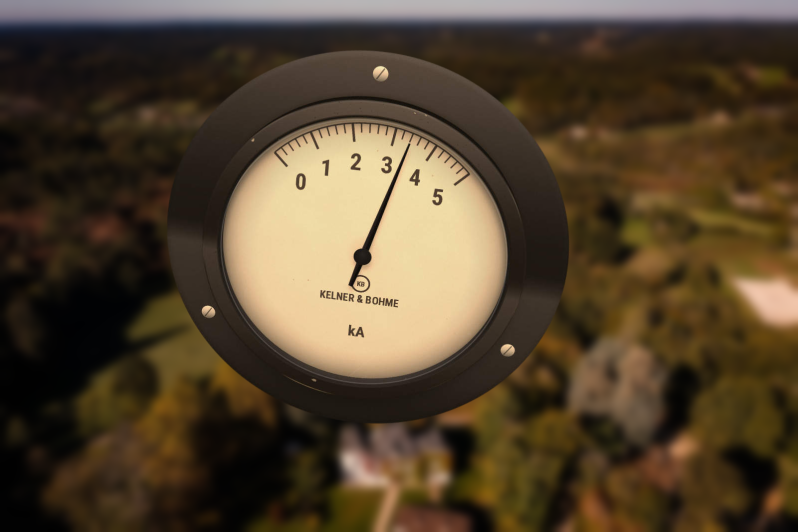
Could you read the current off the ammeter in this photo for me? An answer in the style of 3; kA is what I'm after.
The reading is 3.4; kA
